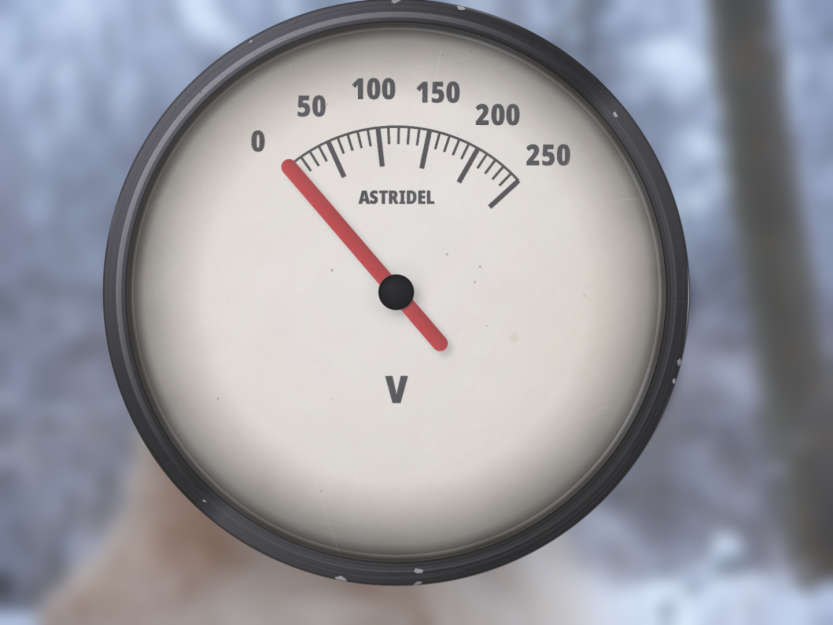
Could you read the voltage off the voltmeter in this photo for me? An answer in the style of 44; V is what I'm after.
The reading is 5; V
